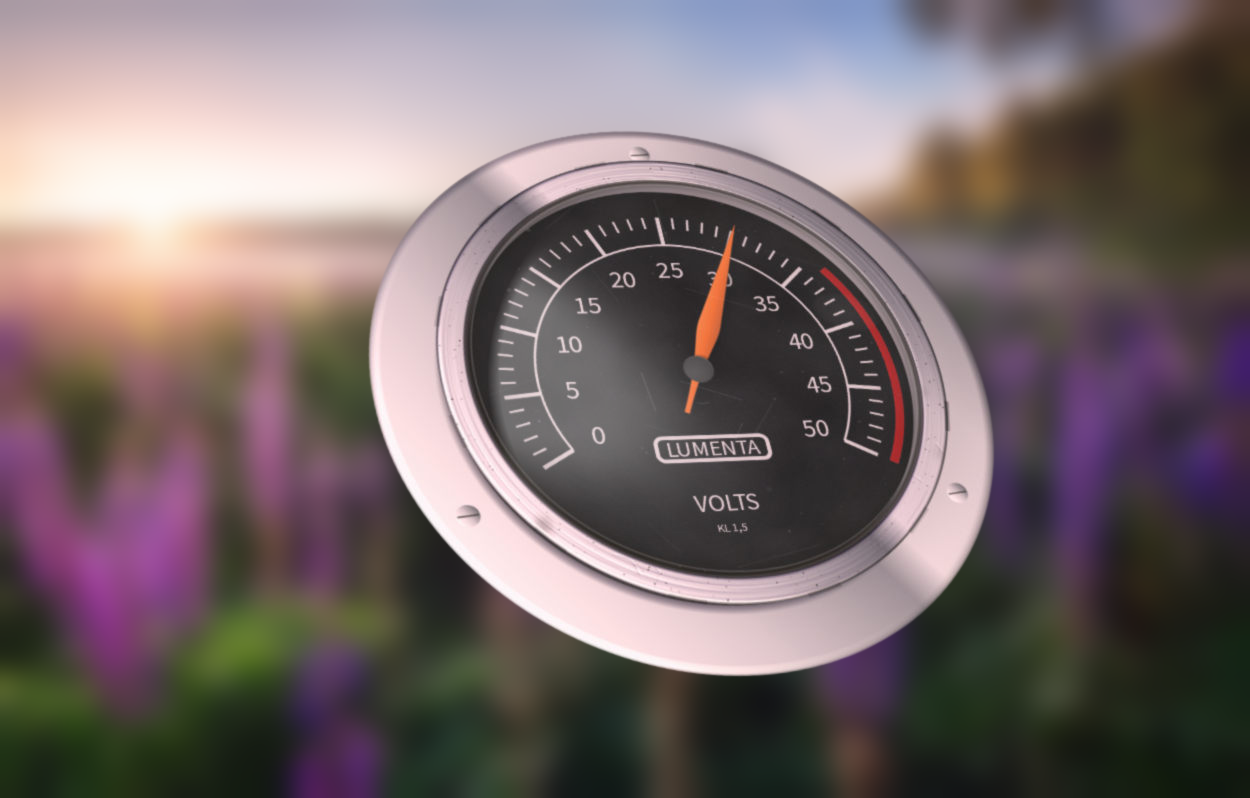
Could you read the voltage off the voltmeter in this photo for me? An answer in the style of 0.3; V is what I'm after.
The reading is 30; V
